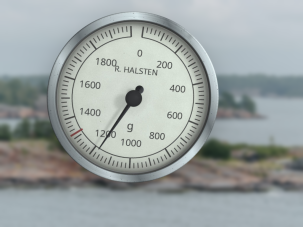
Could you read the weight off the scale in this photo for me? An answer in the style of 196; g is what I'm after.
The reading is 1180; g
